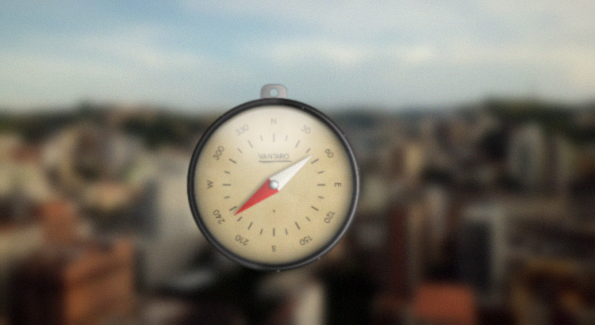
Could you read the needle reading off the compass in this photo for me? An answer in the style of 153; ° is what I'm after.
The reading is 232.5; °
